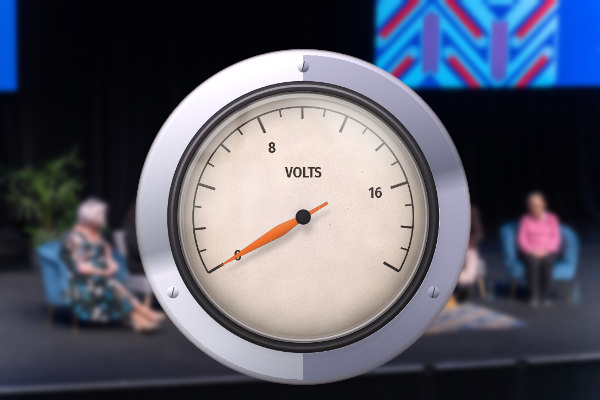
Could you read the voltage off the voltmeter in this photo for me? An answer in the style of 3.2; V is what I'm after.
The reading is 0; V
